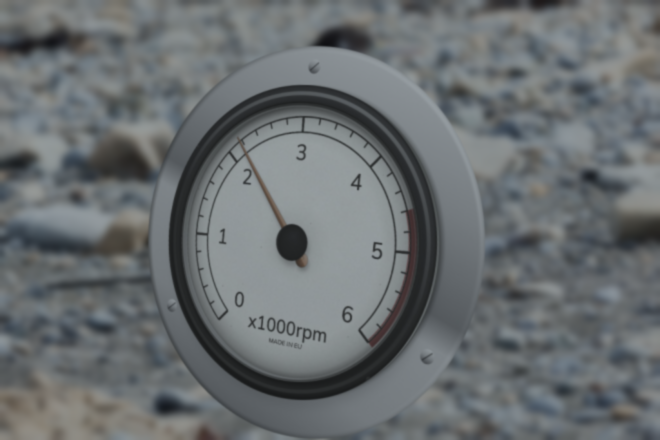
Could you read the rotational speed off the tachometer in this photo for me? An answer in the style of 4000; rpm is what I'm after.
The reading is 2200; rpm
